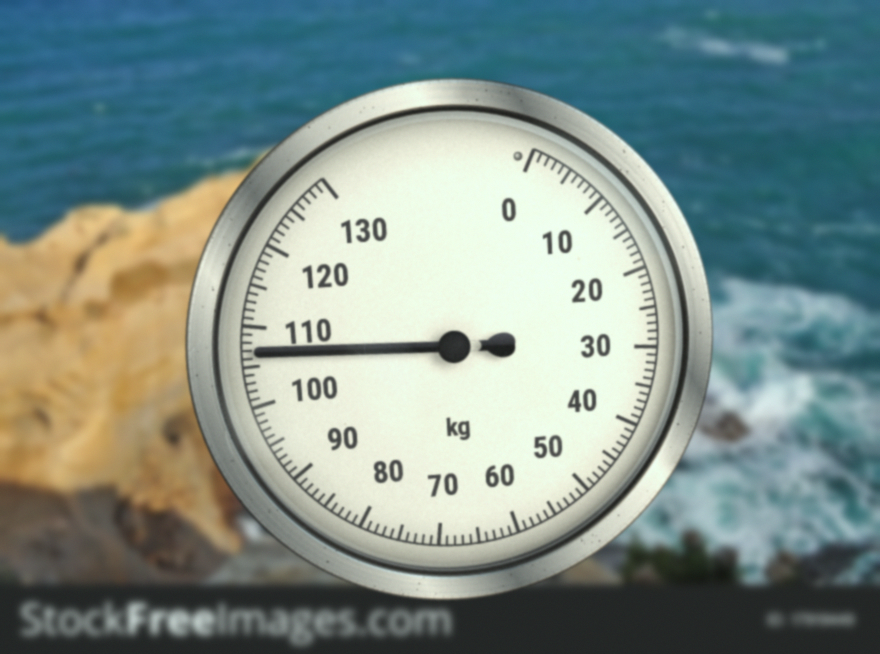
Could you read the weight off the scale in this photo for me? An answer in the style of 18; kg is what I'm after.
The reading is 107; kg
